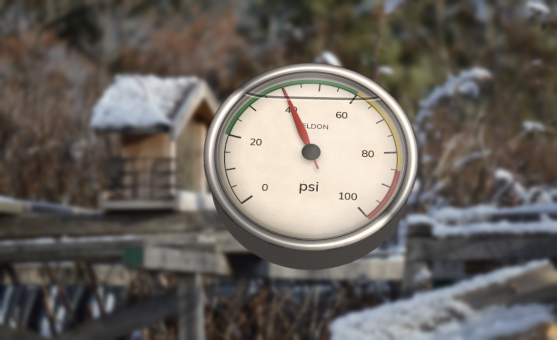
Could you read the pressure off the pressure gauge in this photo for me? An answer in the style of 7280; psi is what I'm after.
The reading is 40; psi
